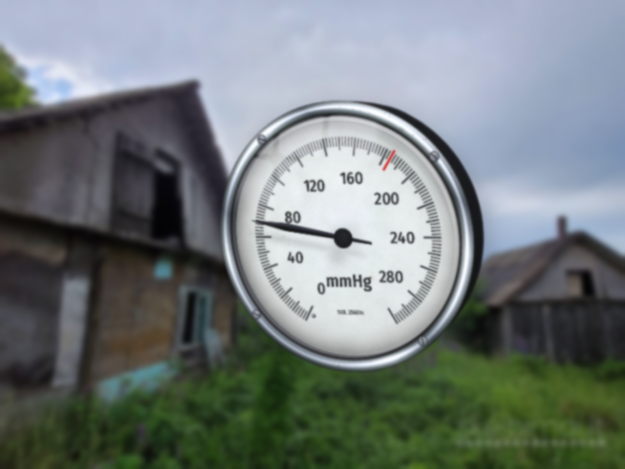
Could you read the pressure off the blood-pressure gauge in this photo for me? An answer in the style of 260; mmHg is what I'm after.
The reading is 70; mmHg
